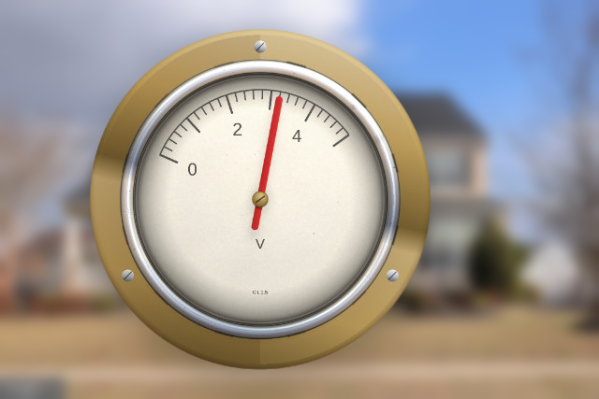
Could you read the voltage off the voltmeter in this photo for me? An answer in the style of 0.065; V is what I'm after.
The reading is 3.2; V
